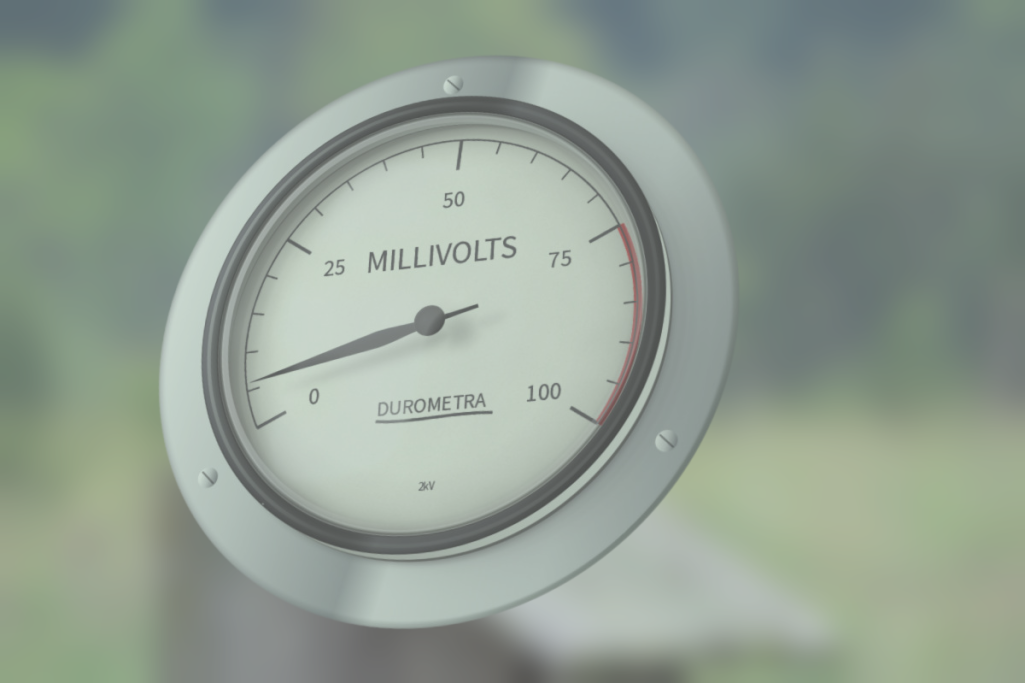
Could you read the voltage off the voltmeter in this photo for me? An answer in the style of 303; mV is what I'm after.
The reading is 5; mV
